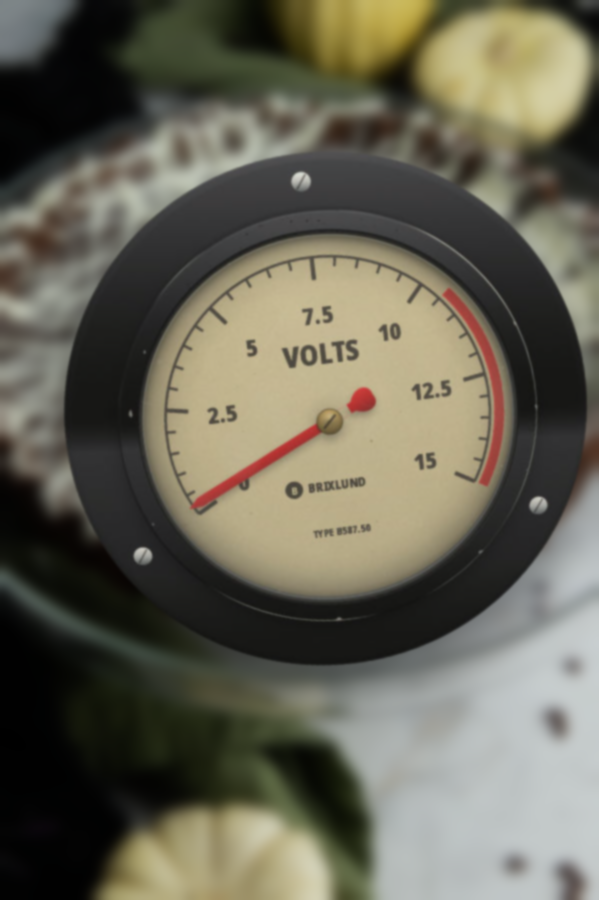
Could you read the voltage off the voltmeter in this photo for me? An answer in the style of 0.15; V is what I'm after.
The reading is 0.25; V
